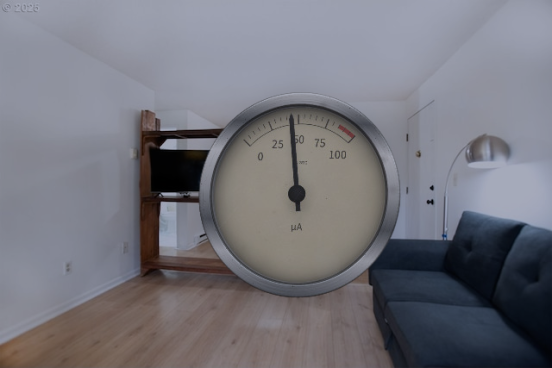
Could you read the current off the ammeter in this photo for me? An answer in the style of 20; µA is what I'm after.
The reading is 45; µA
